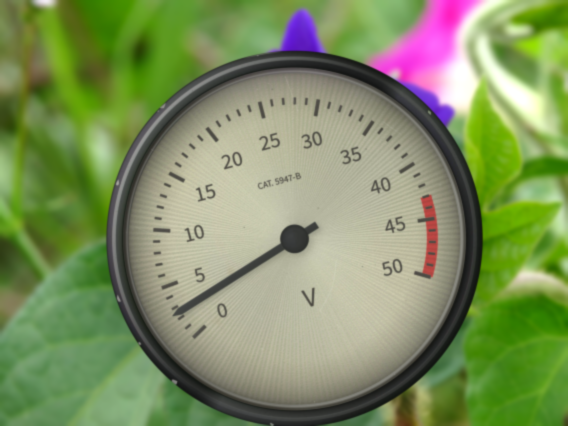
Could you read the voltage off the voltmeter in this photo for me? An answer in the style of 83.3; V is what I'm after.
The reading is 2.5; V
